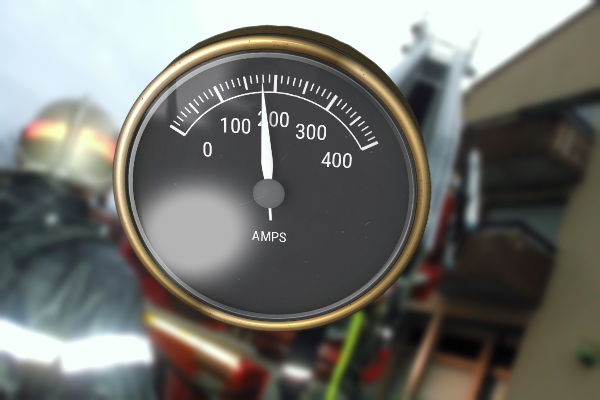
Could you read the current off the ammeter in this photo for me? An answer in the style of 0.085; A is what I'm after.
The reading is 180; A
